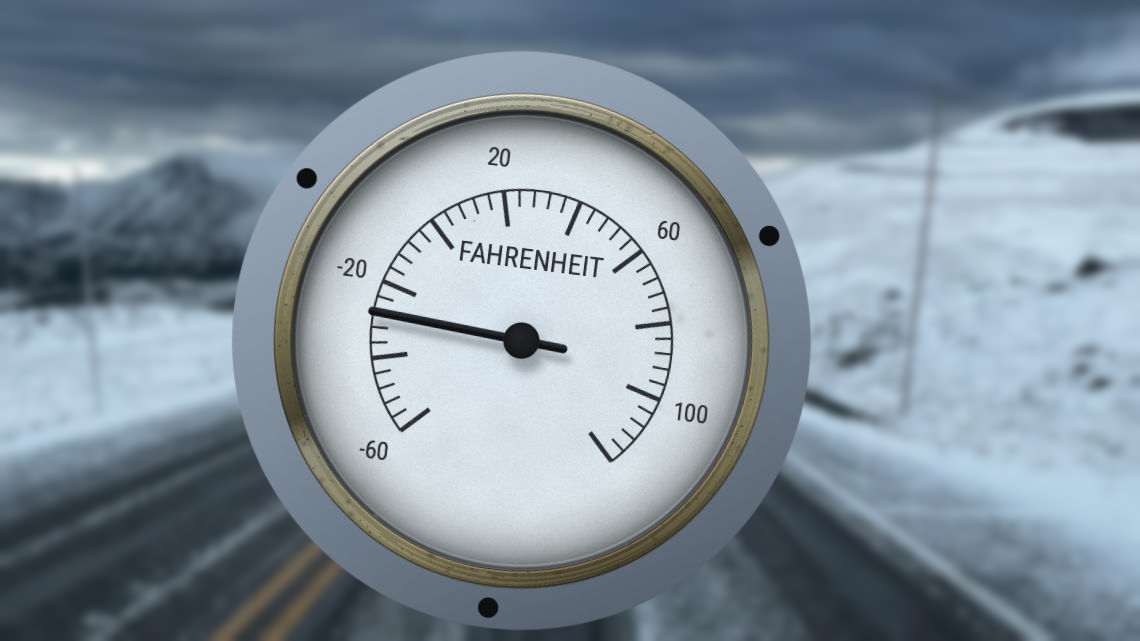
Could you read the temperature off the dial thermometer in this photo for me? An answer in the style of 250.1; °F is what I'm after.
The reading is -28; °F
